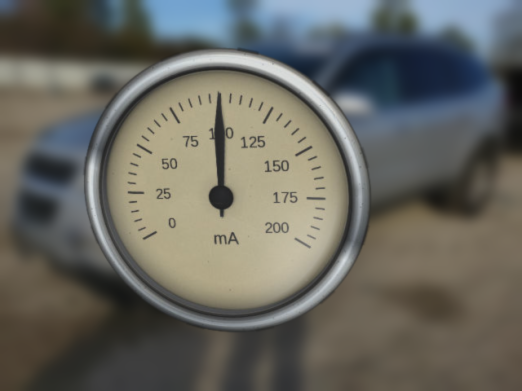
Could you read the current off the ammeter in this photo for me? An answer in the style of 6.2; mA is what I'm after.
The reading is 100; mA
